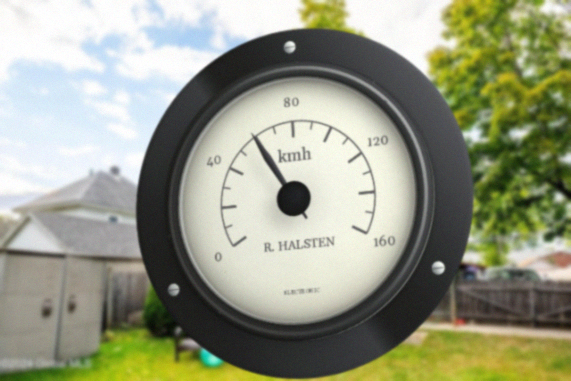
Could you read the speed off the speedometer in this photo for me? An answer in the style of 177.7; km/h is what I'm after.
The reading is 60; km/h
